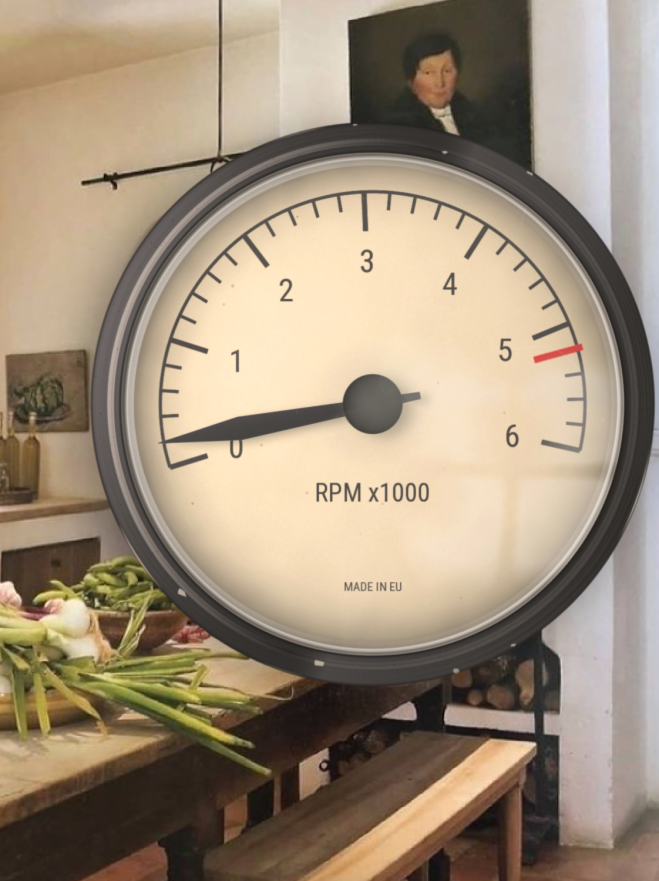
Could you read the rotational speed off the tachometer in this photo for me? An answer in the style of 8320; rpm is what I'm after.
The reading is 200; rpm
